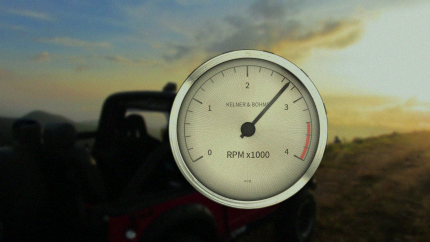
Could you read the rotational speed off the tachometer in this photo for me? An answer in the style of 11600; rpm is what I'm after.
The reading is 2700; rpm
